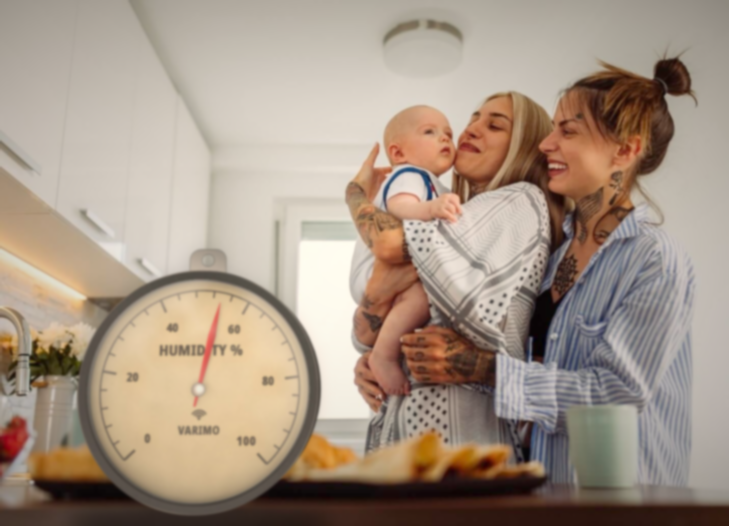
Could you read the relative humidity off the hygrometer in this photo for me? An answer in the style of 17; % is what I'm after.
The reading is 54; %
